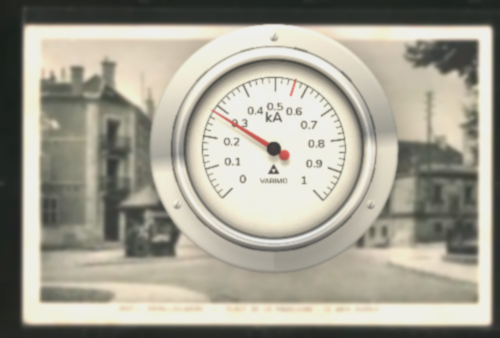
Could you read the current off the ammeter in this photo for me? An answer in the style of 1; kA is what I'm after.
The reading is 0.28; kA
